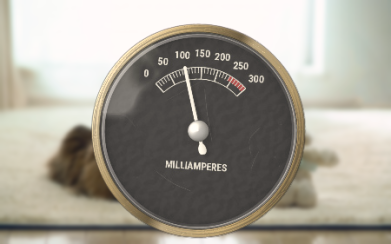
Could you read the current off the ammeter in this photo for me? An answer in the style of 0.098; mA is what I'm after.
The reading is 100; mA
